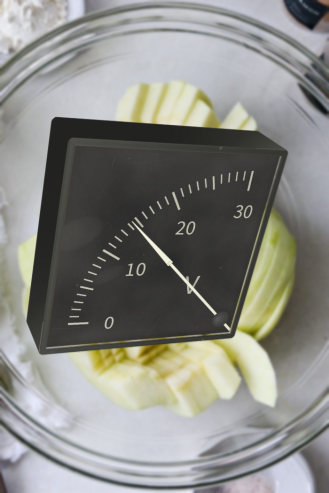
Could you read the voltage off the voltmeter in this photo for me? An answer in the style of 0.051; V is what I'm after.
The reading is 14.5; V
